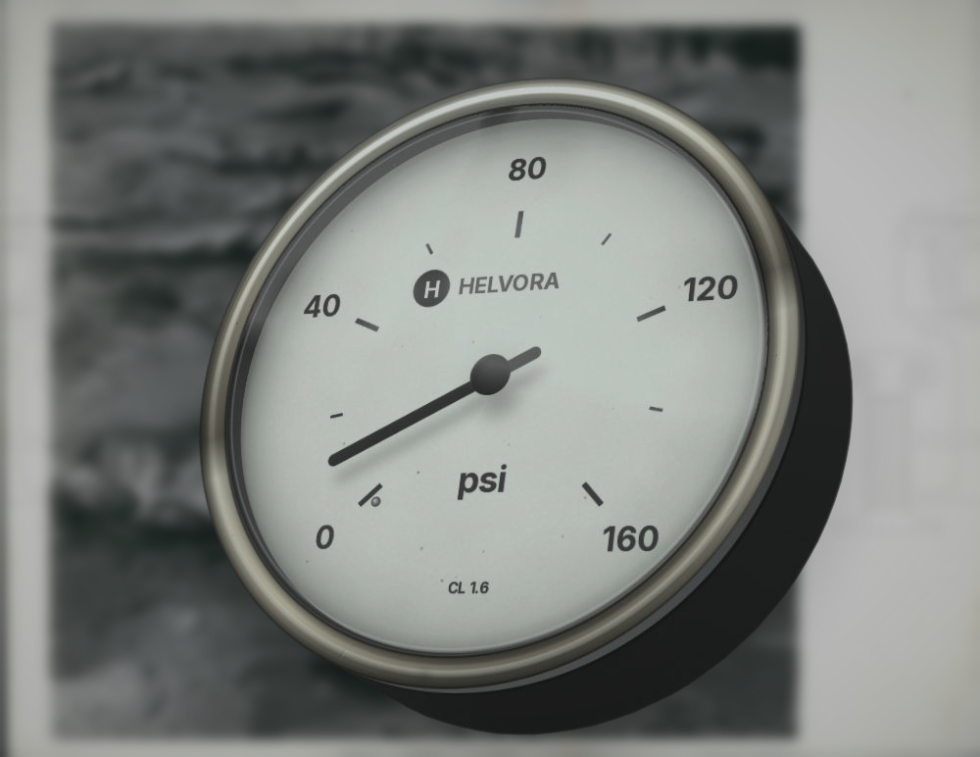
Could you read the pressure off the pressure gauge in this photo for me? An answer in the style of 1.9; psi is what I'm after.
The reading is 10; psi
